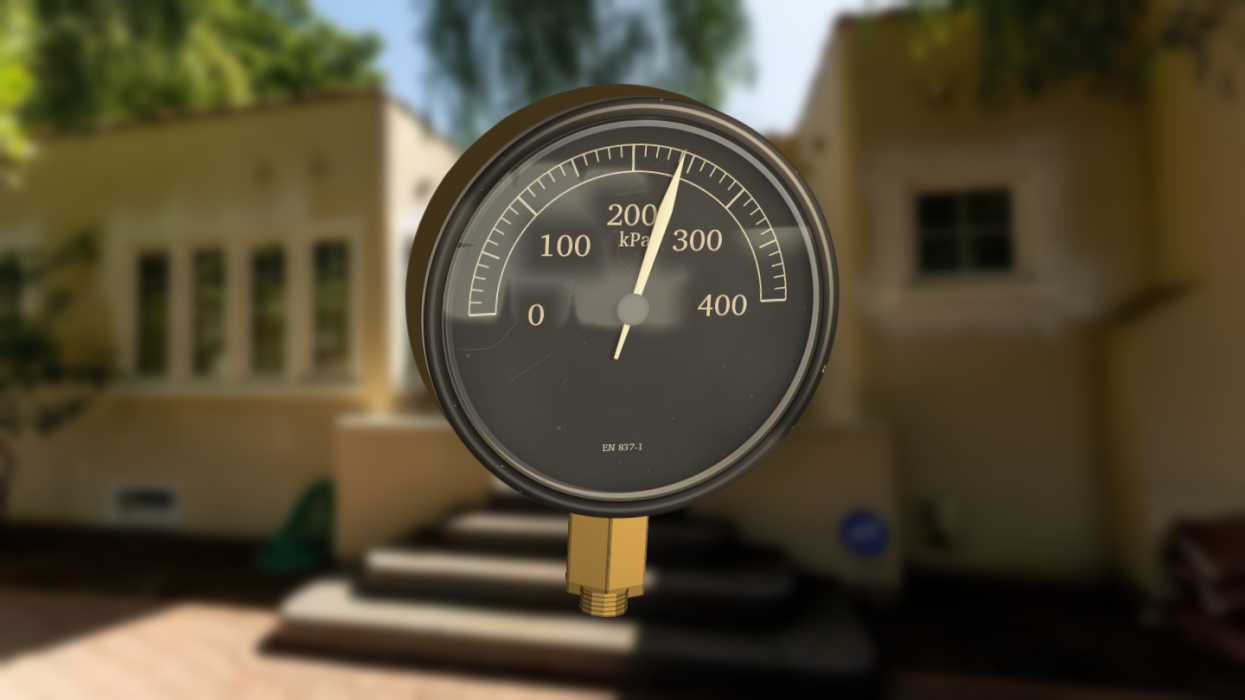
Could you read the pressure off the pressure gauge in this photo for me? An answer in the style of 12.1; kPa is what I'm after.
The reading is 240; kPa
